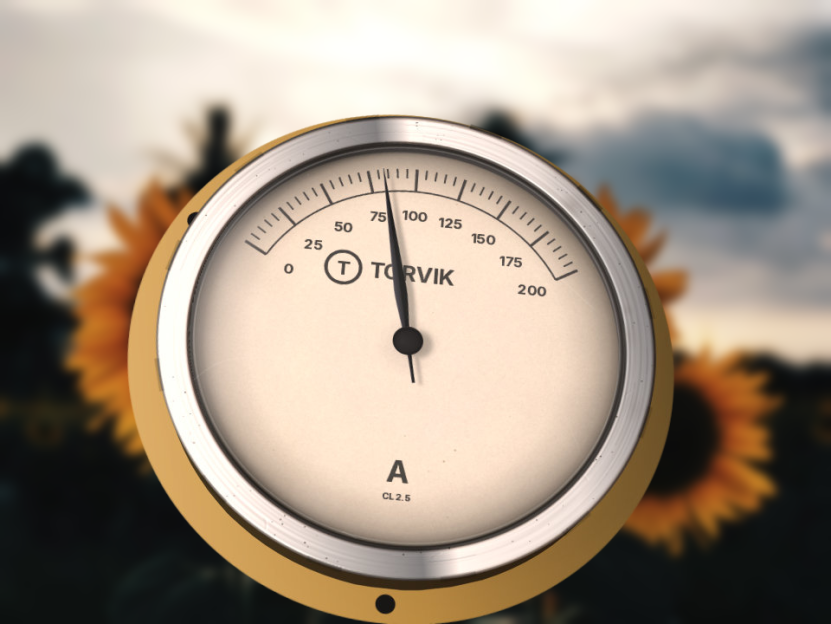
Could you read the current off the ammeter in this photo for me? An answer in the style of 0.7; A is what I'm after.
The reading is 82.5; A
